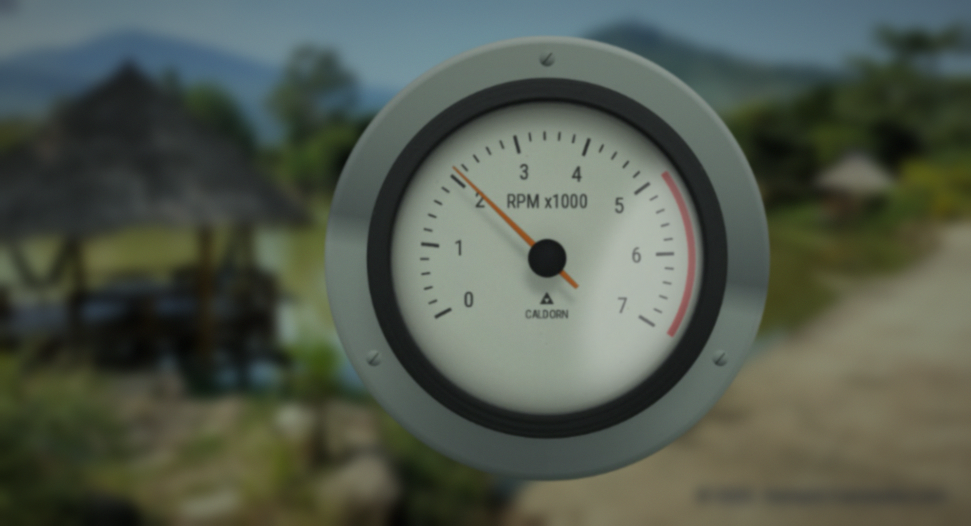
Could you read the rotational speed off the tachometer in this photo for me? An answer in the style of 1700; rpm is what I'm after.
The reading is 2100; rpm
